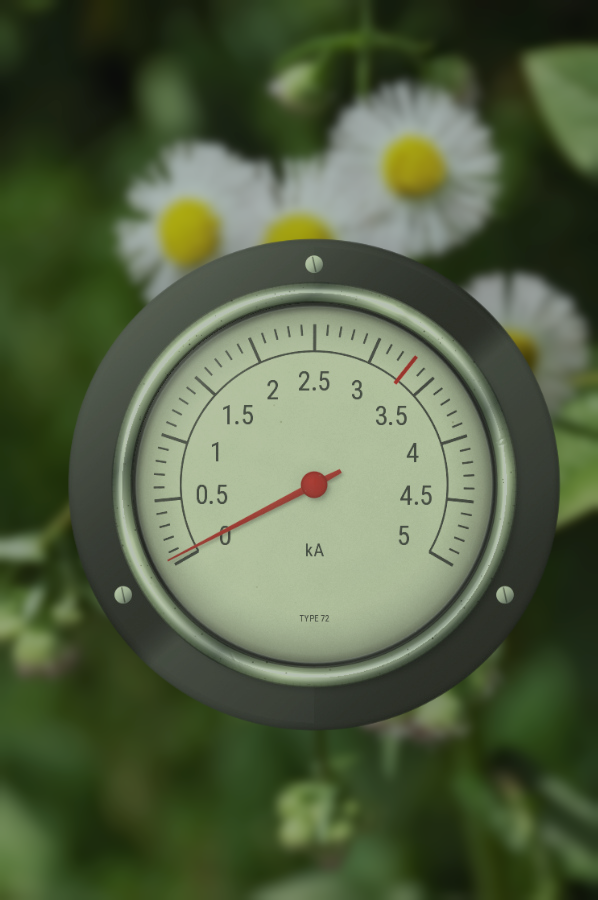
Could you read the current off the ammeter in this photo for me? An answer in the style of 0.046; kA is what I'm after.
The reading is 0.05; kA
